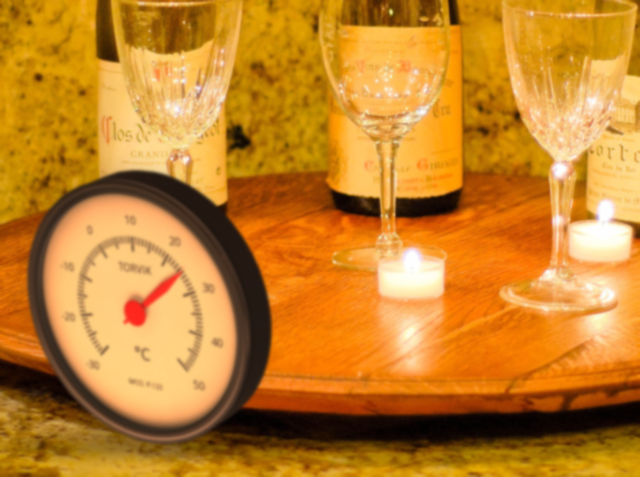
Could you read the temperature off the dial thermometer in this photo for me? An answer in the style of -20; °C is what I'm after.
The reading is 25; °C
